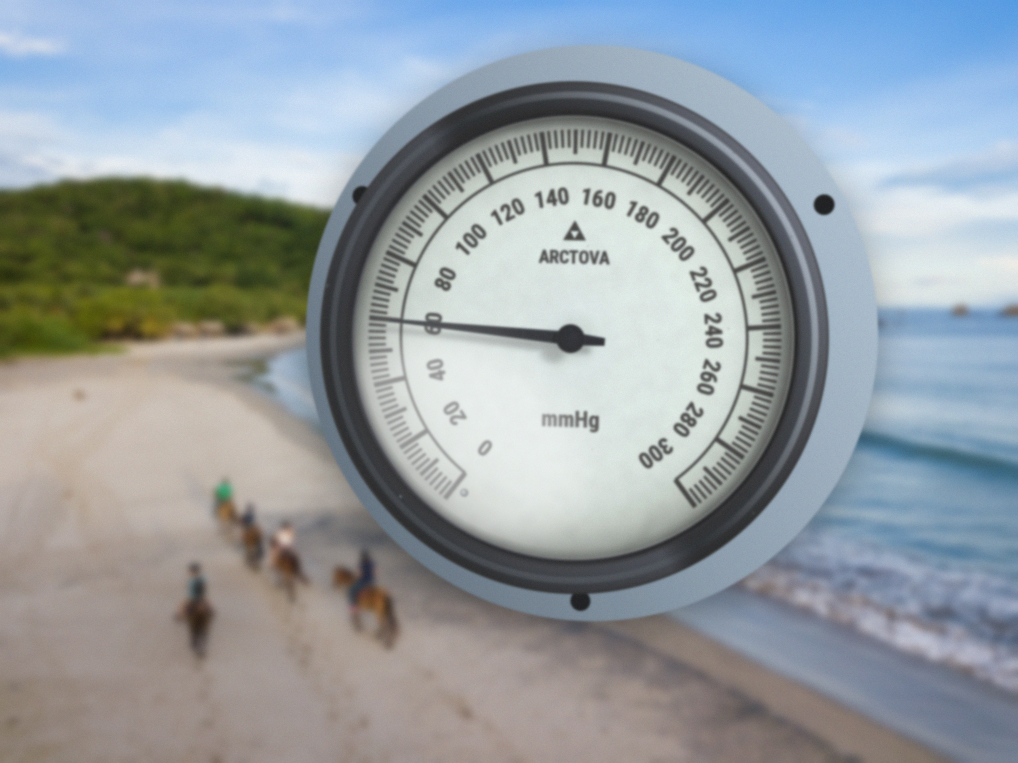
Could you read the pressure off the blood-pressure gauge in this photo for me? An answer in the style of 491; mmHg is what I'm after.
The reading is 60; mmHg
